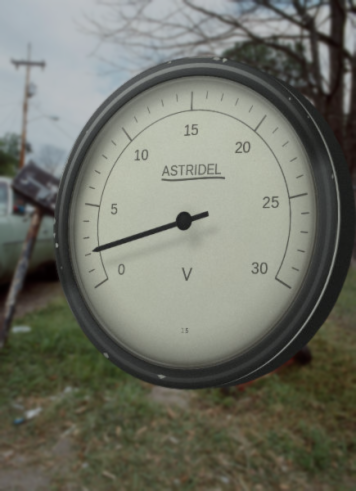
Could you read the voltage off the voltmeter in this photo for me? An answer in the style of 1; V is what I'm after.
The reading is 2; V
